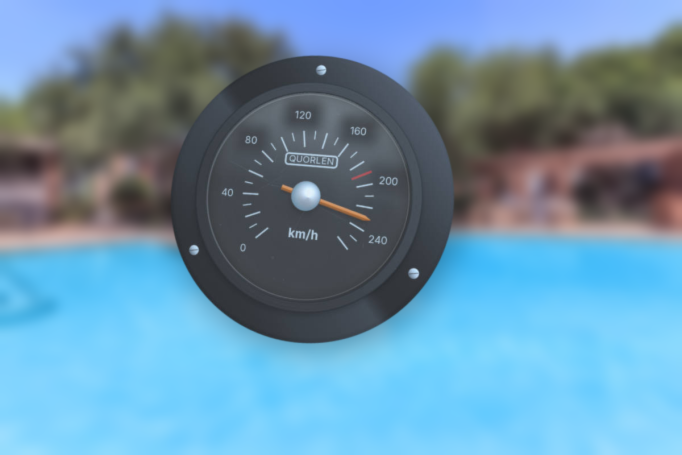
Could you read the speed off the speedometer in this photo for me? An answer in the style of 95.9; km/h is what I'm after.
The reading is 230; km/h
